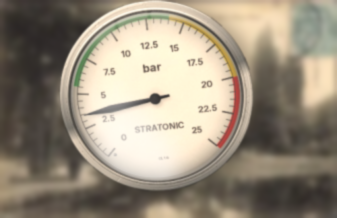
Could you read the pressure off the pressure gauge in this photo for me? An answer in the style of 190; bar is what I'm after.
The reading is 3.5; bar
